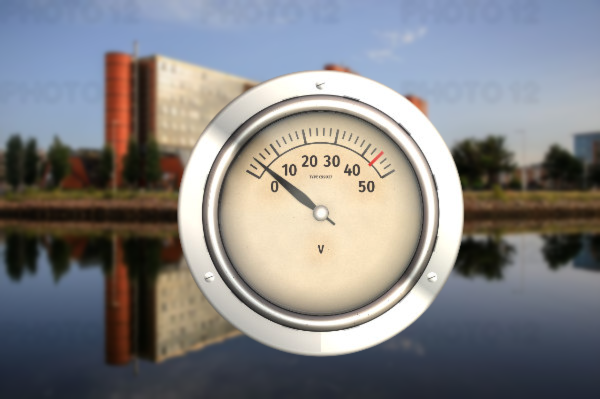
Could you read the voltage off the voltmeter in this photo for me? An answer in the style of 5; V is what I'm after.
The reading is 4; V
